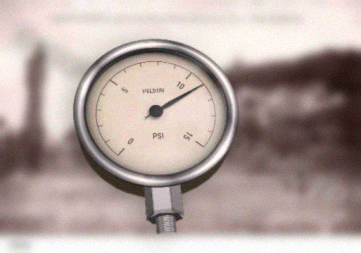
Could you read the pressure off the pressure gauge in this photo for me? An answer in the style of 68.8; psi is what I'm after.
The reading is 11; psi
